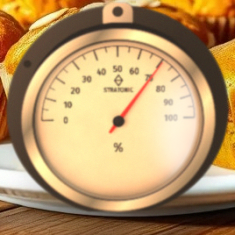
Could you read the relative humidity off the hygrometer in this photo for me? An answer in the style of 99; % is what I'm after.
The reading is 70; %
